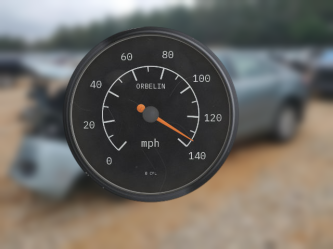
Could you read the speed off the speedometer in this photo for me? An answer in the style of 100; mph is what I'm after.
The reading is 135; mph
